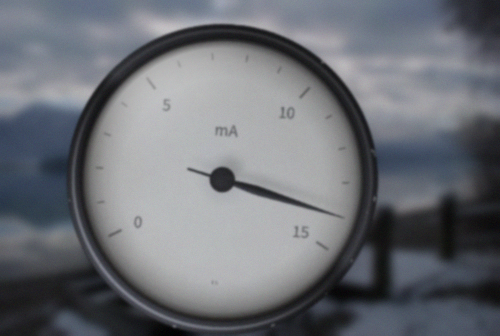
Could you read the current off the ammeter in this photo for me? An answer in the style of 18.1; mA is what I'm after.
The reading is 14; mA
